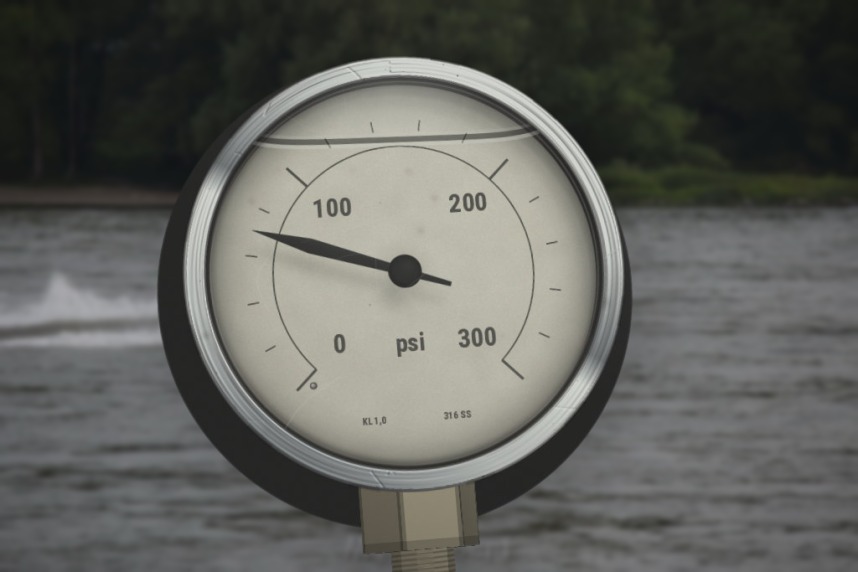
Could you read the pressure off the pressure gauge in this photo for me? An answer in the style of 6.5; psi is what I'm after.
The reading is 70; psi
